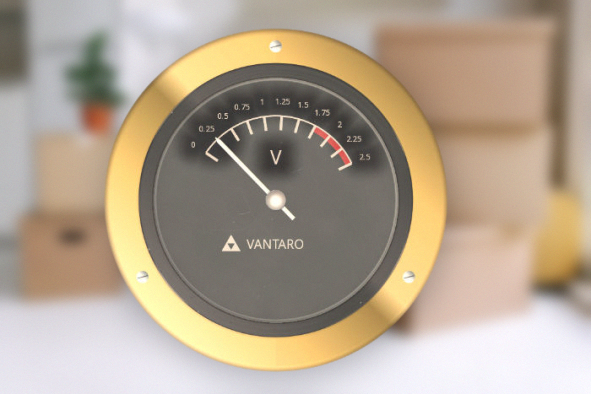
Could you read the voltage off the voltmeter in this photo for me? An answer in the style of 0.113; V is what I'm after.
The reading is 0.25; V
